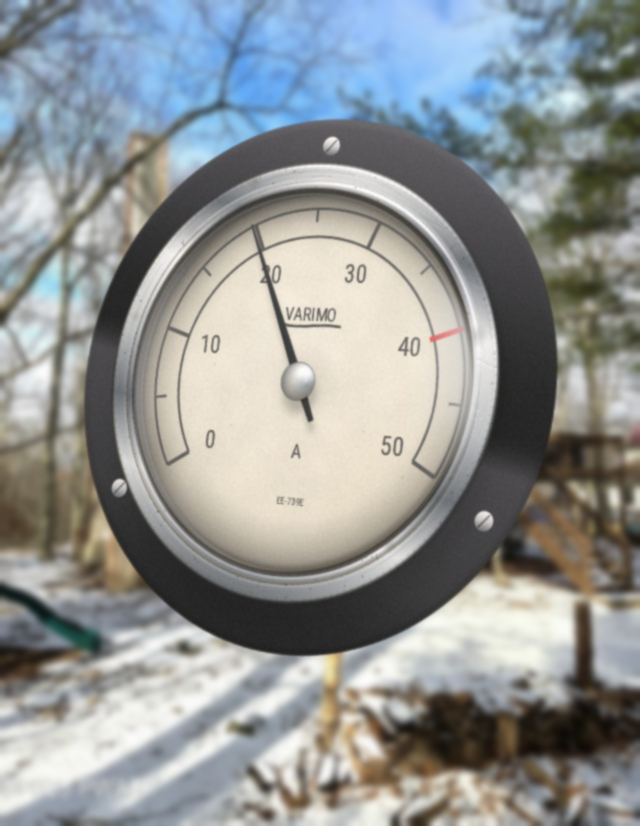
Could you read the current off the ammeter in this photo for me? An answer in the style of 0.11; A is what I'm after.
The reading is 20; A
